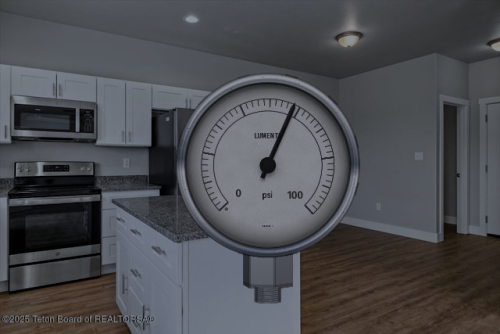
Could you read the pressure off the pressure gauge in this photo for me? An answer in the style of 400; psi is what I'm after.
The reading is 58; psi
